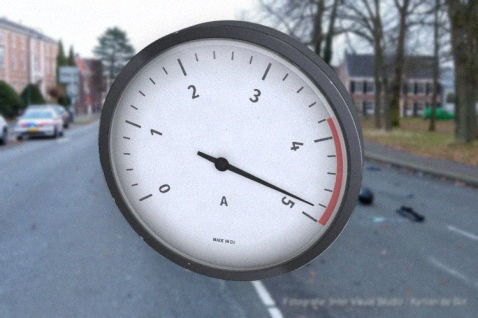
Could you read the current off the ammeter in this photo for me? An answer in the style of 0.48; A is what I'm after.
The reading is 4.8; A
